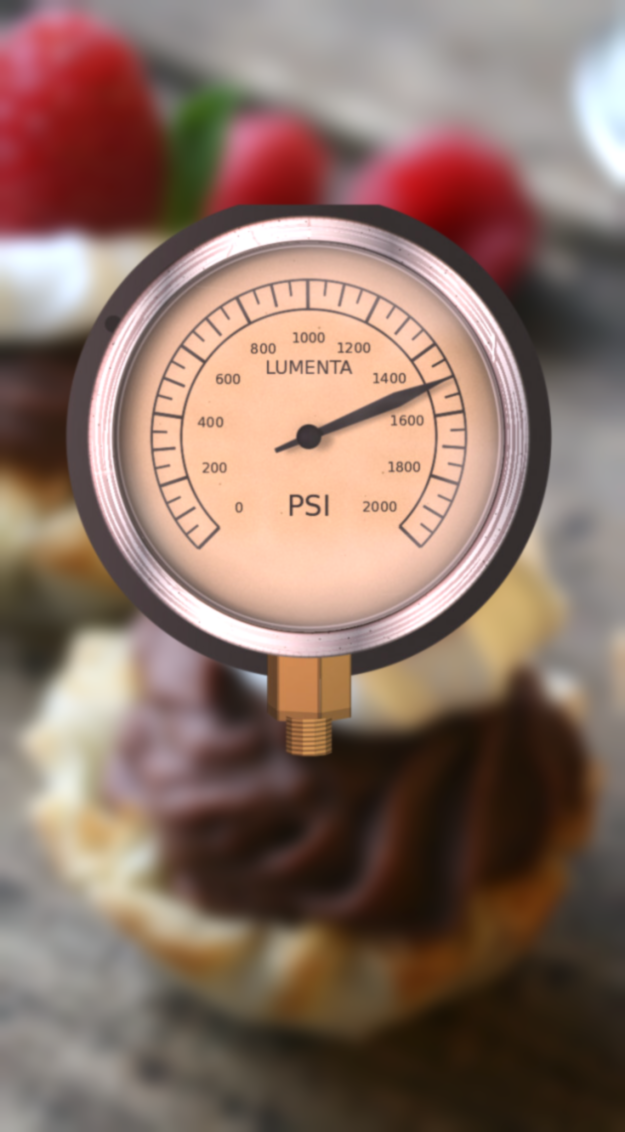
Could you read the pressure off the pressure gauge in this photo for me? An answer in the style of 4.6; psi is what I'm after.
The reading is 1500; psi
